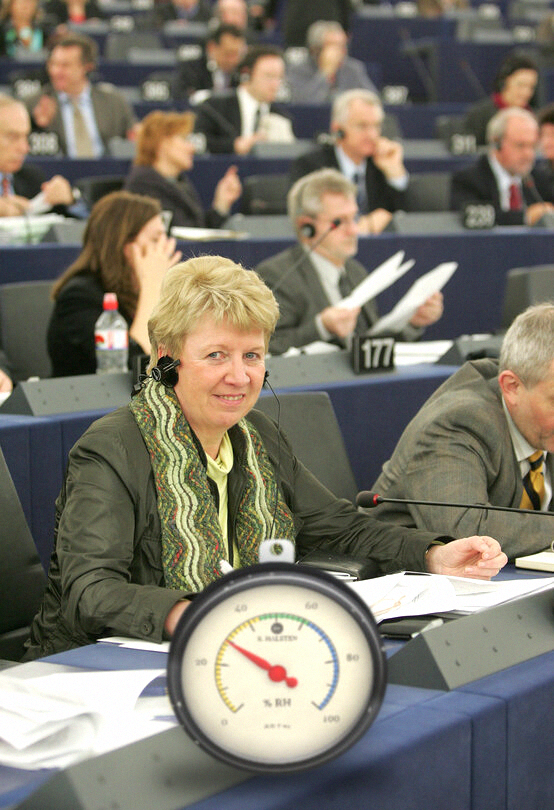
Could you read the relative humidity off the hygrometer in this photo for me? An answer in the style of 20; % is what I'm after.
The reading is 30; %
